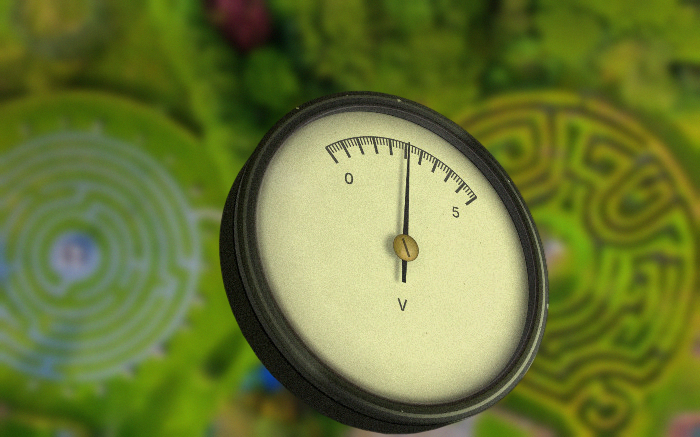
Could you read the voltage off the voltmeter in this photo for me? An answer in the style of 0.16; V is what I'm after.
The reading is 2.5; V
